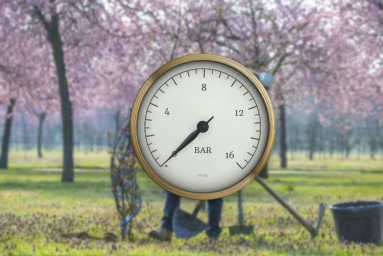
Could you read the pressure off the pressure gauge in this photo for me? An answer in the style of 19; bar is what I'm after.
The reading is 0; bar
